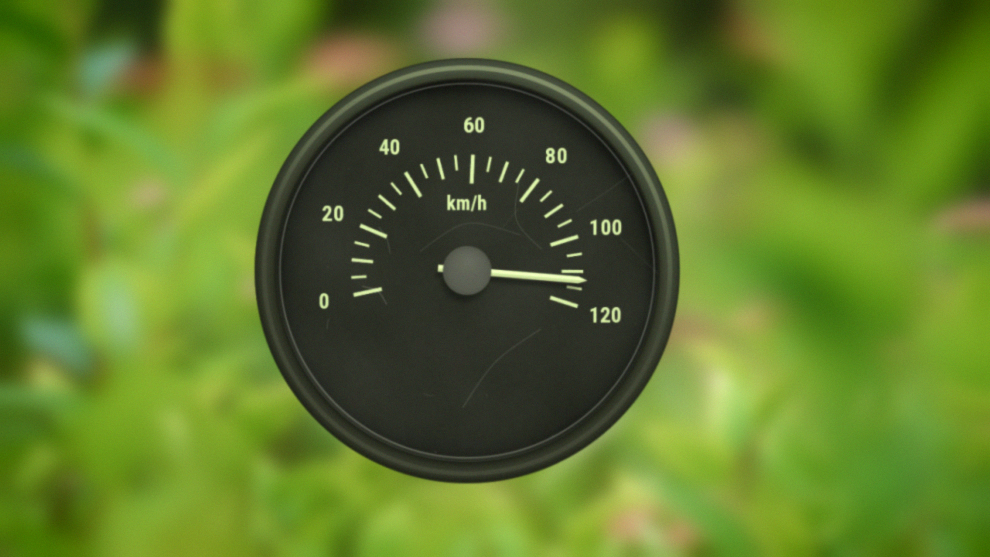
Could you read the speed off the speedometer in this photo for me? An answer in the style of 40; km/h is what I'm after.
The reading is 112.5; km/h
